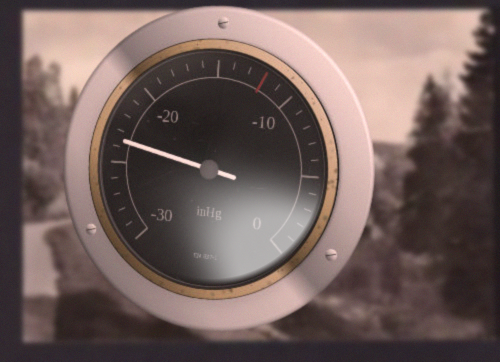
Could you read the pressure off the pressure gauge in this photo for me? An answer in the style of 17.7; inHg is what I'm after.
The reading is -23.5; inHg
